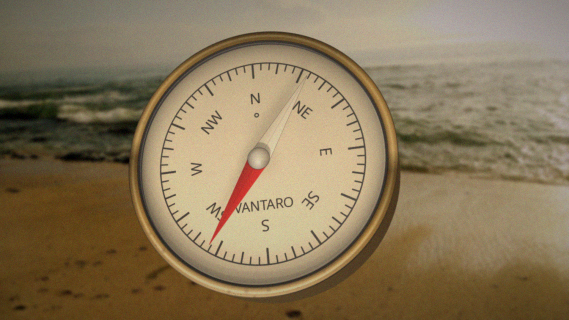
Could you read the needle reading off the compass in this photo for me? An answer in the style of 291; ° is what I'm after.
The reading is 215; °
